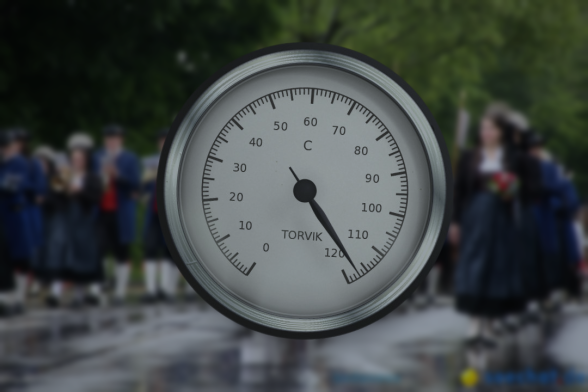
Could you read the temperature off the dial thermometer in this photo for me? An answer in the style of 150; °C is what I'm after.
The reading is 117; °C
